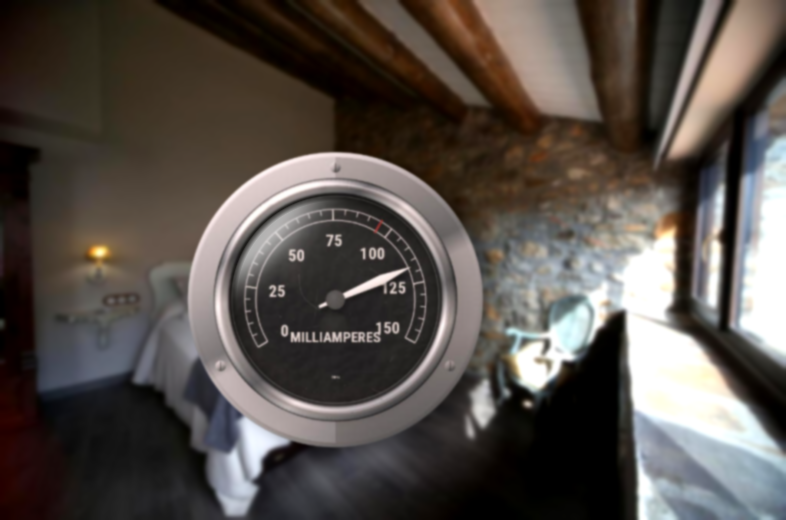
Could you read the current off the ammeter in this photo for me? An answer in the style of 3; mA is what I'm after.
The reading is 117.5; mA
